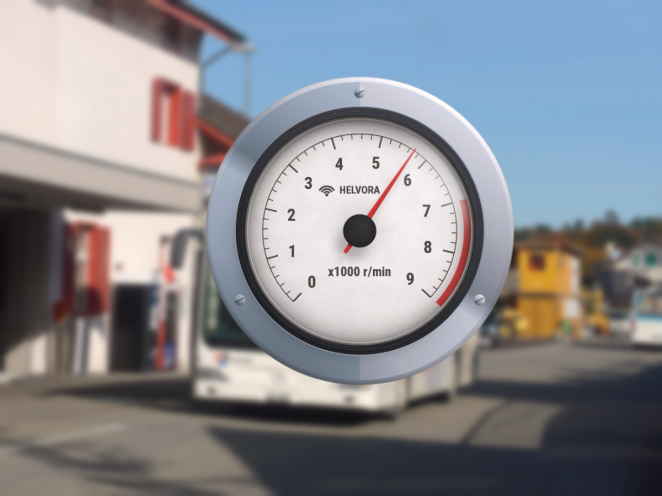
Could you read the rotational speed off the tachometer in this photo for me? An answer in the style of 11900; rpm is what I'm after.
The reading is 5700; rpm
